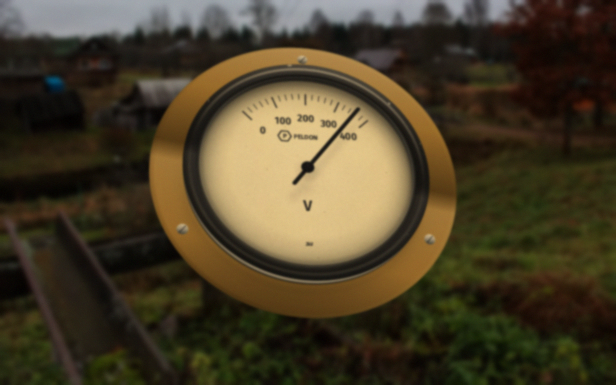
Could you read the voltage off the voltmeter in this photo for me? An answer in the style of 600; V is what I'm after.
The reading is 360; V
